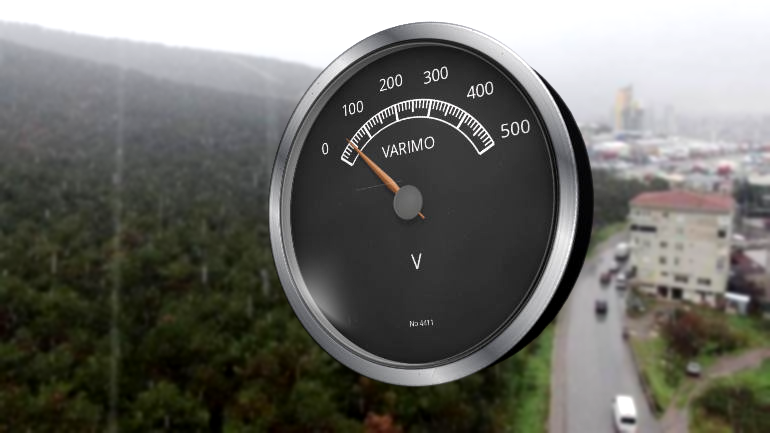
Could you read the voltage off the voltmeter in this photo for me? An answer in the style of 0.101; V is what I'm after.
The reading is 50; V
